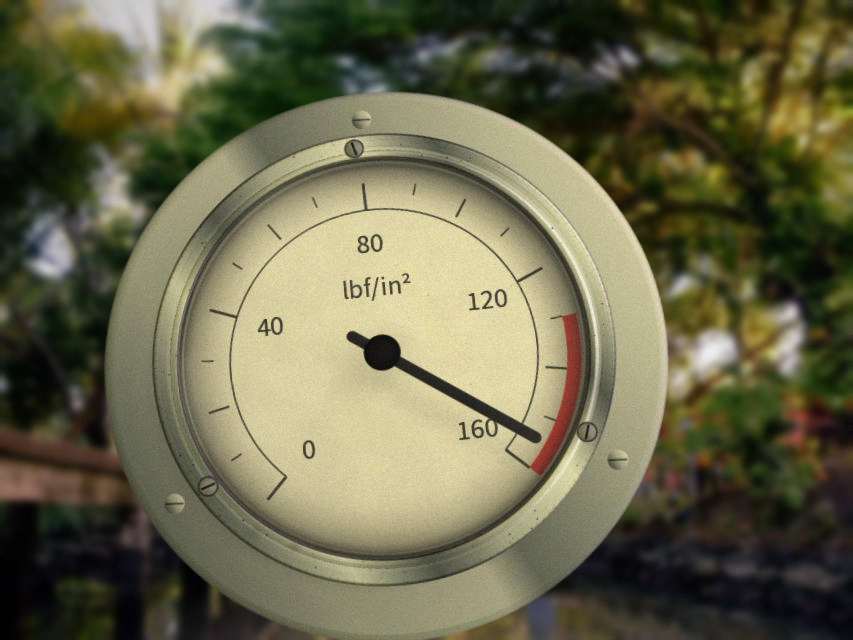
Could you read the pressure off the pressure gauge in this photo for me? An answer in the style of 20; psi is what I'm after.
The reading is 155; psi
